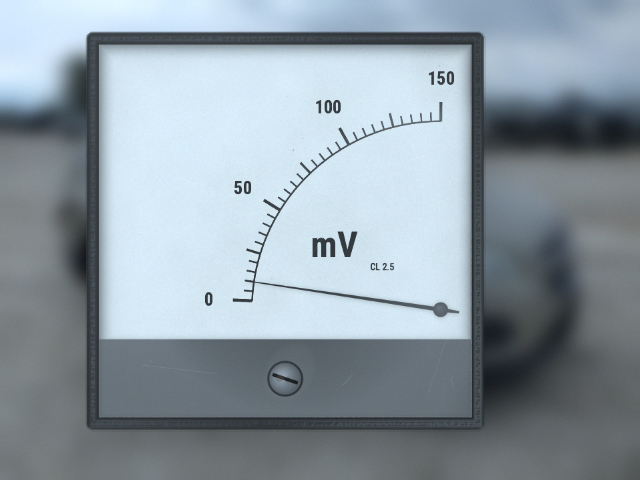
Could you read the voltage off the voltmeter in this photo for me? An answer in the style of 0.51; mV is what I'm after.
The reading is 10; mV
